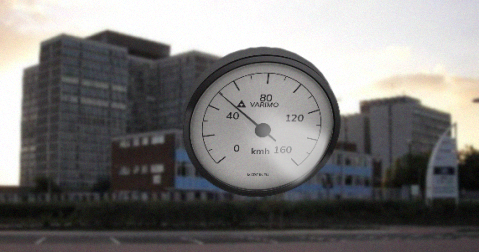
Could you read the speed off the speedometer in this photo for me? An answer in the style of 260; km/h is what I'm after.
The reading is 50; km/h
